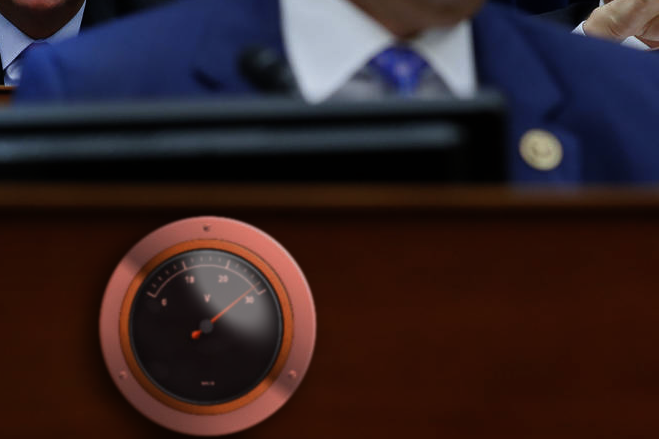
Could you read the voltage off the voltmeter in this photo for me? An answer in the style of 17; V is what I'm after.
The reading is 28; V
